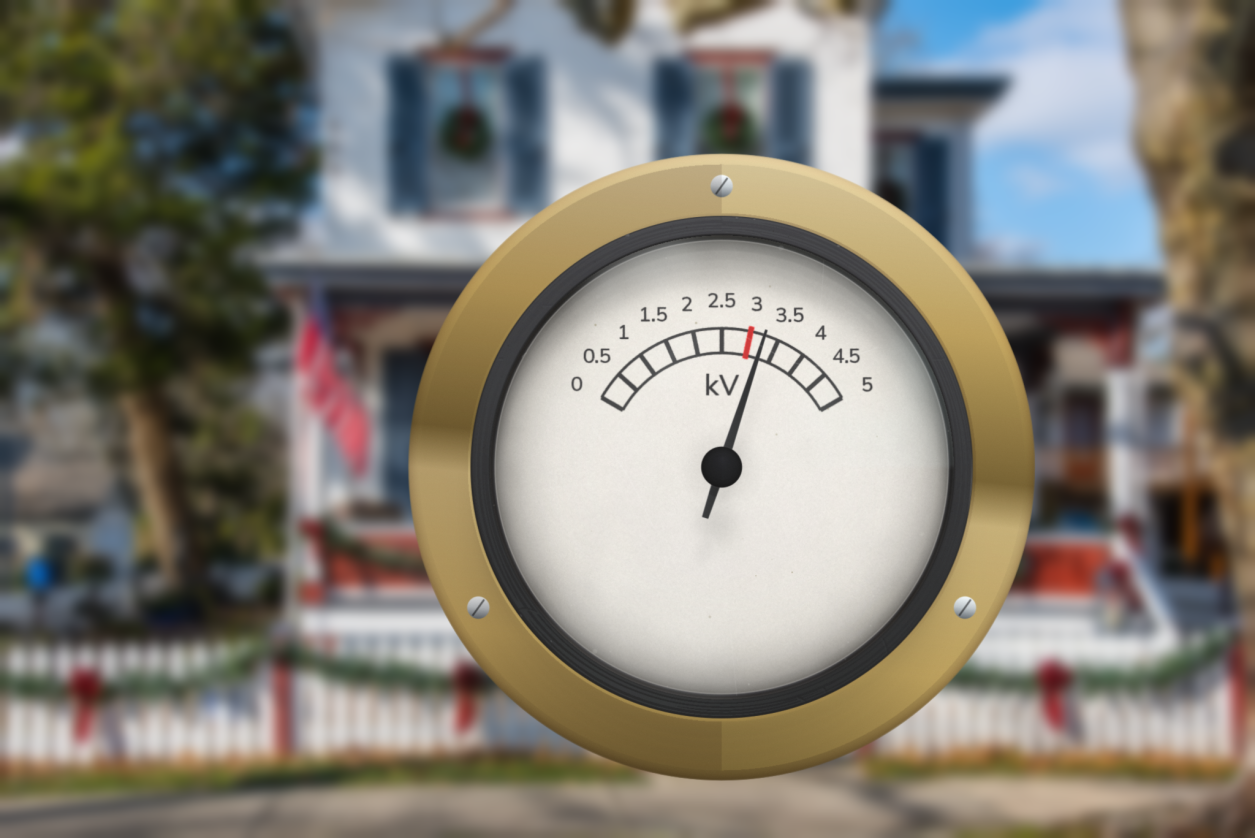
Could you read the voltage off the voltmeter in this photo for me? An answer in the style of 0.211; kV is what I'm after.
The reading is 3.25; kV
